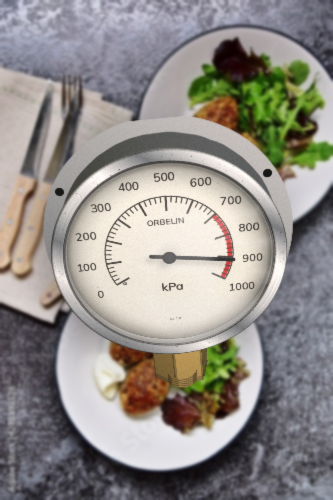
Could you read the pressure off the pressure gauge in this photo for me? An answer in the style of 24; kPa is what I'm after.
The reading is 900; kPa
